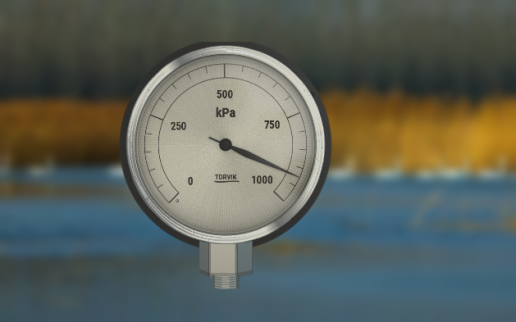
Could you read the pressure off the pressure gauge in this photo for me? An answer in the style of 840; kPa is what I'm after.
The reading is 925; kPa
